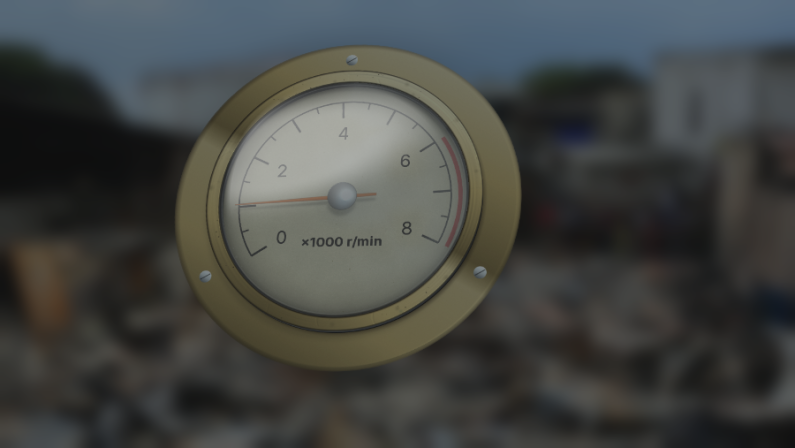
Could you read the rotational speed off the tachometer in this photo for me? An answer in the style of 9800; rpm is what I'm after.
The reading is 1000; rpm
